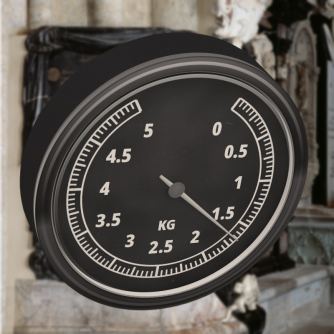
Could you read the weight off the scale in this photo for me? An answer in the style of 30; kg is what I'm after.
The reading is 1.65; kg
